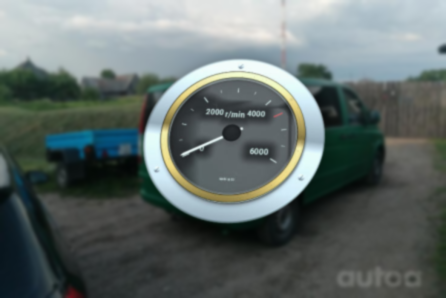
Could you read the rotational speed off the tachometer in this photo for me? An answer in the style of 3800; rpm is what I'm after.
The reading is 0; rpm
